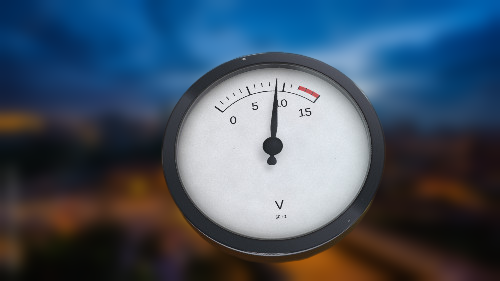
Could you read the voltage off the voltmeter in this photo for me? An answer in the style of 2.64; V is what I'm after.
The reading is 9; V
